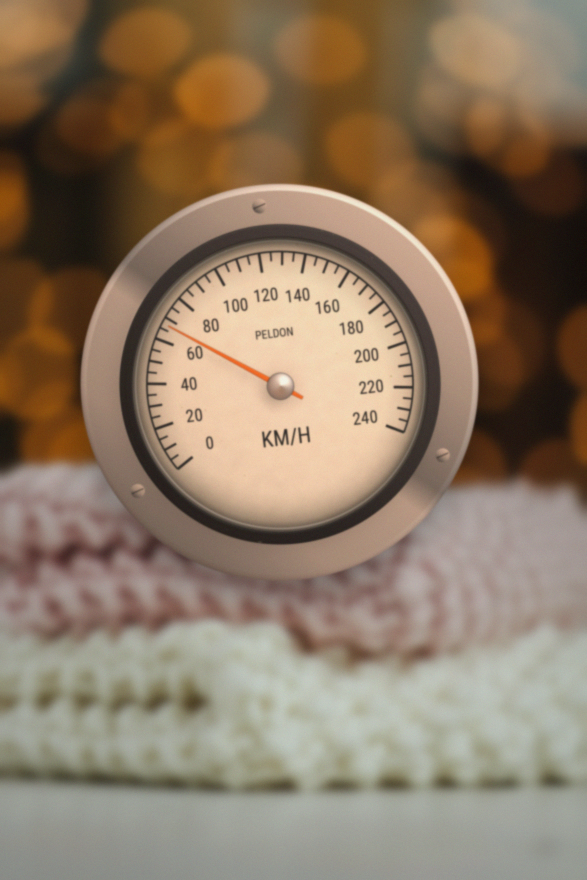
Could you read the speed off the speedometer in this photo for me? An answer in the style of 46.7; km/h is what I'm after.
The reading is 67.5; km/h
